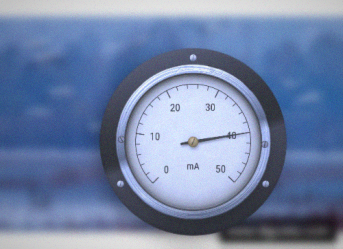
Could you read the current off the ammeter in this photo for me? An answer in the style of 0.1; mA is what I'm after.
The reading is 40; mA
